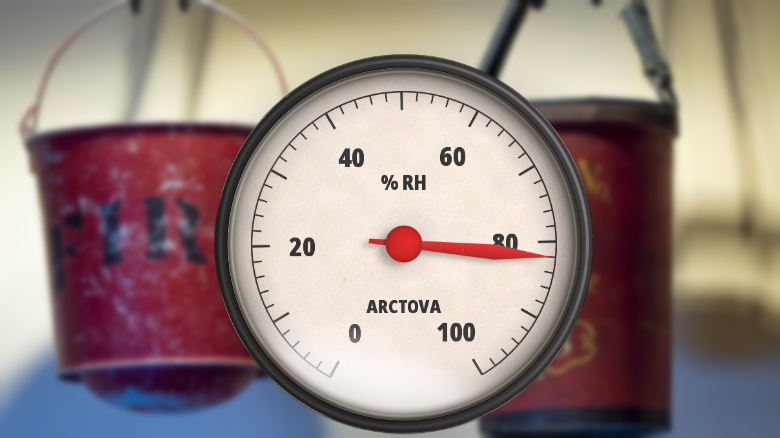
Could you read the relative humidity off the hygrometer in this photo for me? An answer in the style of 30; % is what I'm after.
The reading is 82; %
